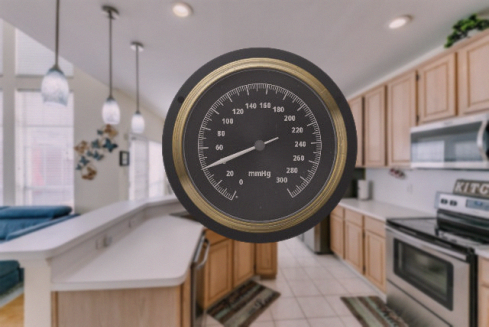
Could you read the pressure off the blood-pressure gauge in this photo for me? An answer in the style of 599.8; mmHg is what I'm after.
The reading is 40; mmHg
